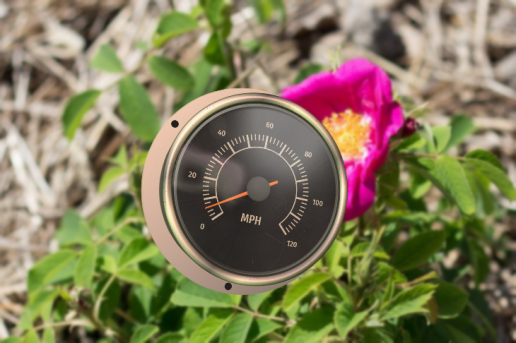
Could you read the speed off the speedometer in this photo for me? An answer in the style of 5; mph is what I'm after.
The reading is 6; mph
